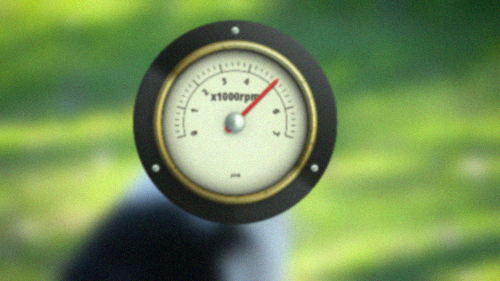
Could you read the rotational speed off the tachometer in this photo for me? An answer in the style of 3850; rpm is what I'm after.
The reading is 5000; rpm
